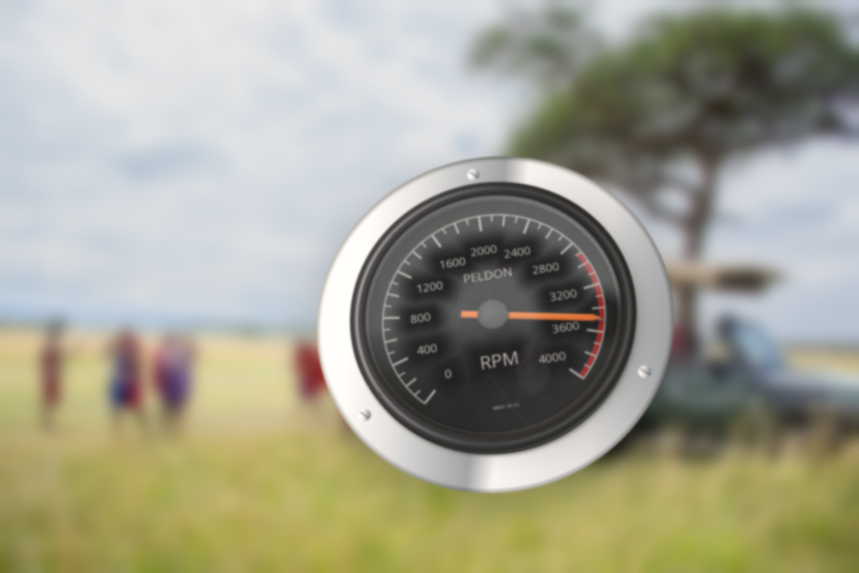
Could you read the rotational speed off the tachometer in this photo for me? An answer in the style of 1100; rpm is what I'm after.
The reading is 3500; rpm
